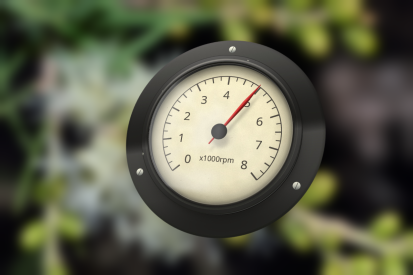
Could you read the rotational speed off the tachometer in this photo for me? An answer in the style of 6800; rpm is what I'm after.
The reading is 5000; rpm
